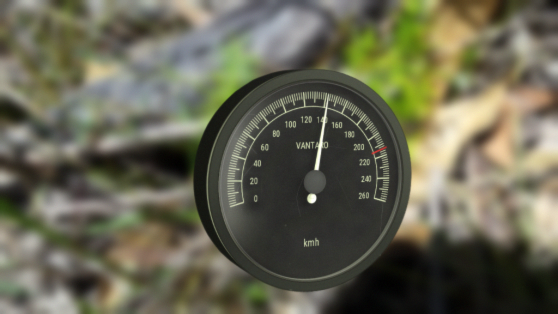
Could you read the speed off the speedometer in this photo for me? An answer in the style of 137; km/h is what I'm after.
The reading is 140; km/h
